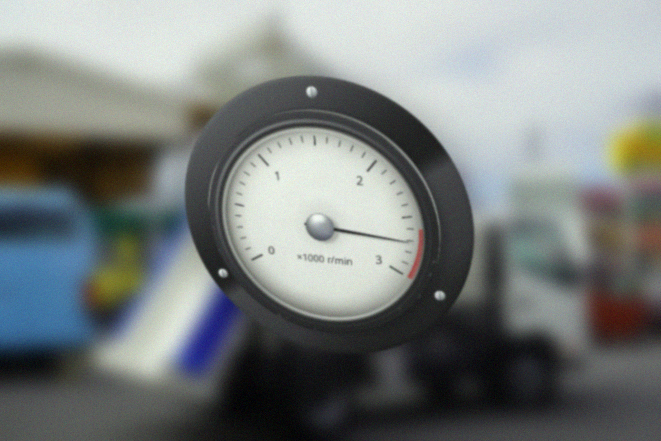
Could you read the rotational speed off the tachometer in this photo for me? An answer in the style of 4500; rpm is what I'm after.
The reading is 2700; rpm
